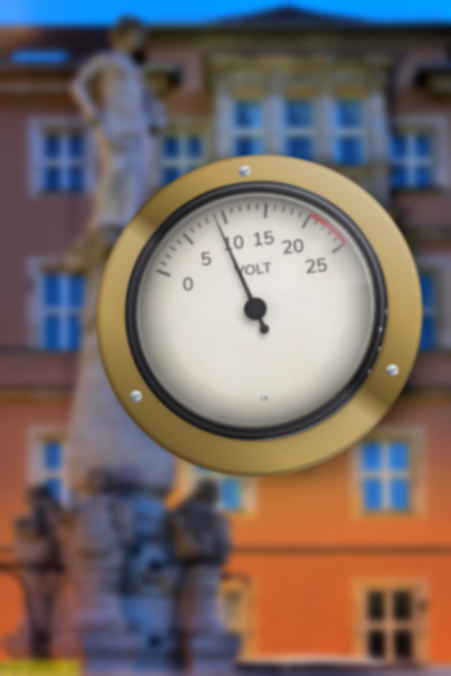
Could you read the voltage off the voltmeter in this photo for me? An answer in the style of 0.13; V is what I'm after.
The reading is 9; V
